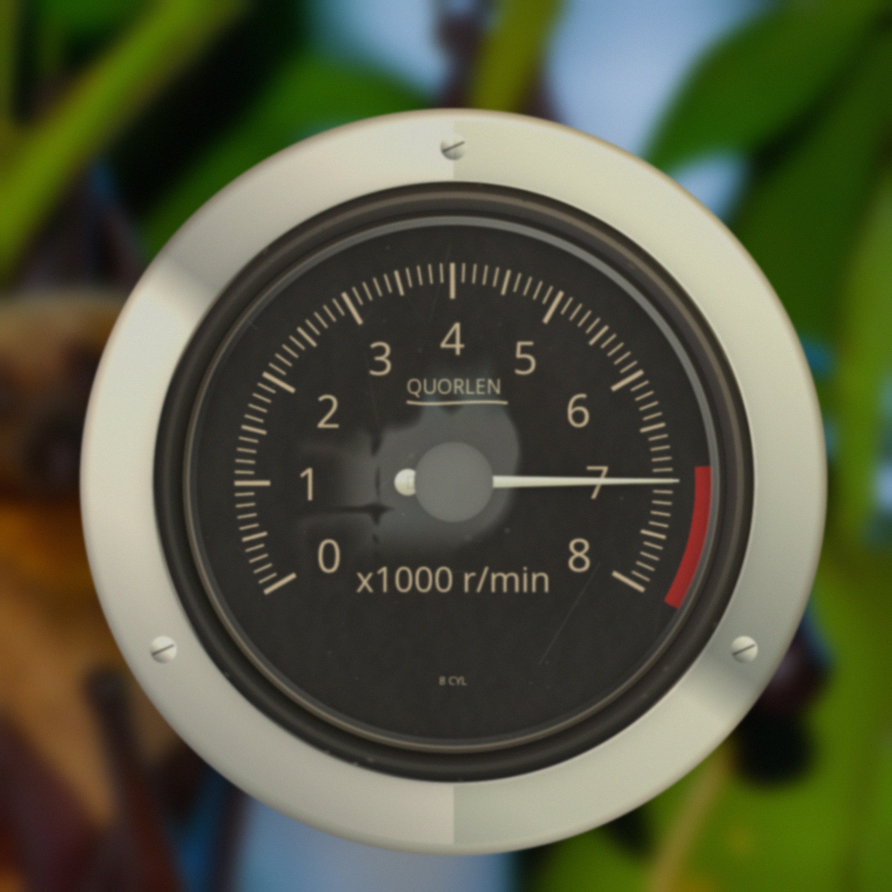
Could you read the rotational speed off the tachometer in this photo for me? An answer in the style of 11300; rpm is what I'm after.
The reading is 7000; rpm
